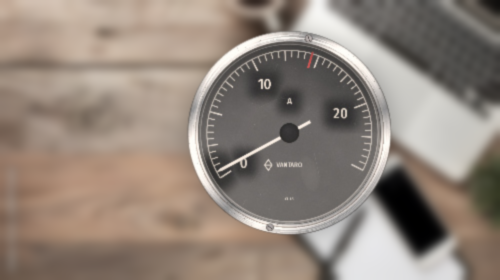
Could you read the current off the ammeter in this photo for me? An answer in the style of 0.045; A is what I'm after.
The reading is 0.5; A
